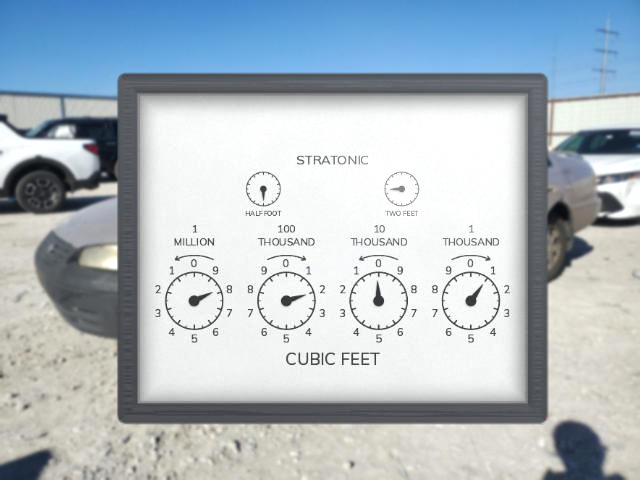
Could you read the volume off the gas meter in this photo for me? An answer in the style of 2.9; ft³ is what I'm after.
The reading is 820100; ft³
